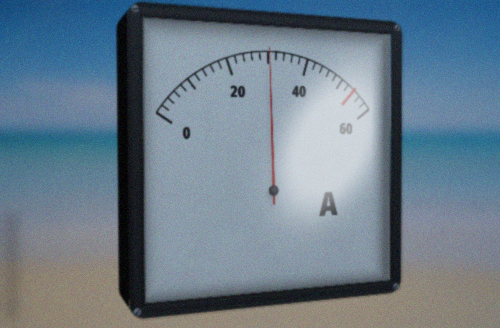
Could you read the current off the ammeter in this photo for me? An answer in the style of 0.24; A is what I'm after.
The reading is 30; A
